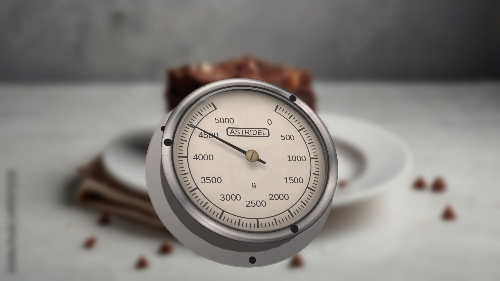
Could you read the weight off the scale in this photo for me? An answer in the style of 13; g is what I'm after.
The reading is 4500; g
